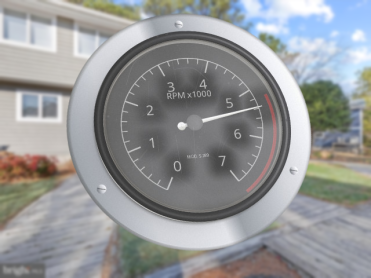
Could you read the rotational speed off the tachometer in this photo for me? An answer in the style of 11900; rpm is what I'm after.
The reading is 5400; rpm
